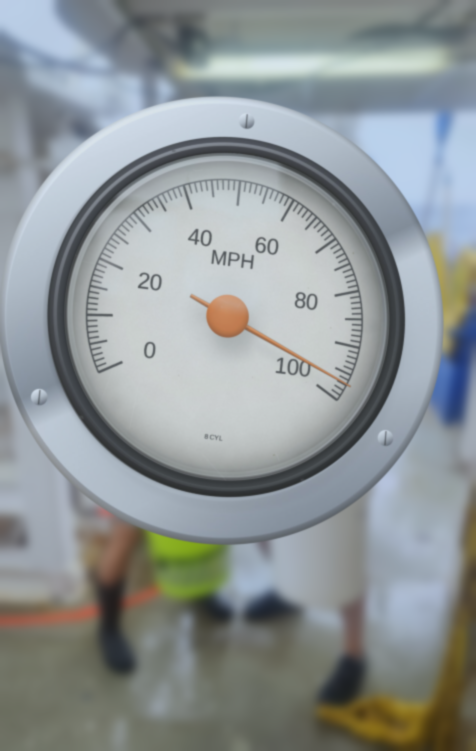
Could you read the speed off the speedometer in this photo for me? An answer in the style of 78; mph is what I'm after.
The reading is 97; mph
